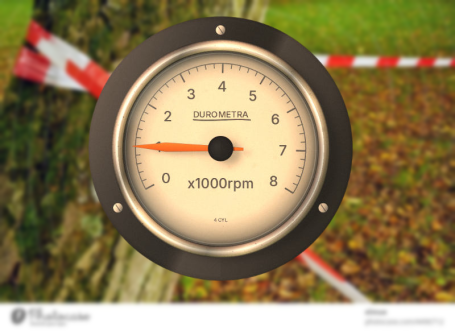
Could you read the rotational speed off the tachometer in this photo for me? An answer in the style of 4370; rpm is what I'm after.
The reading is 1000; rpm
